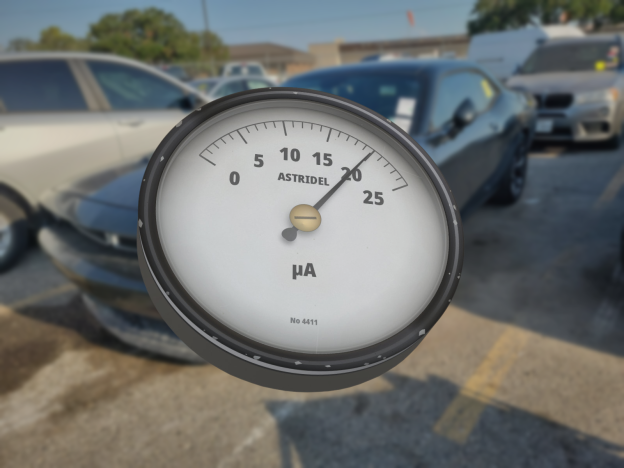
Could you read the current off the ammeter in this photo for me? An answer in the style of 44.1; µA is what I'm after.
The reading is 20; µA
